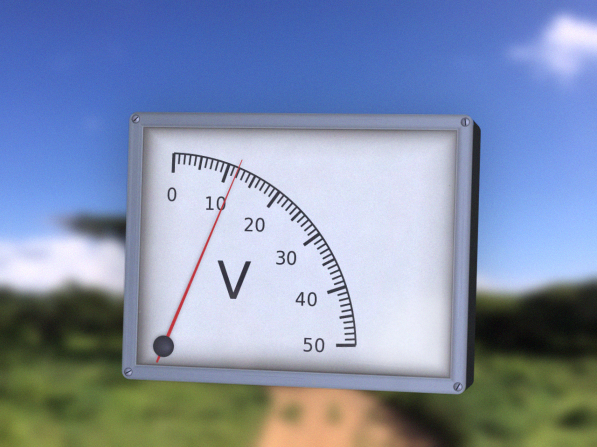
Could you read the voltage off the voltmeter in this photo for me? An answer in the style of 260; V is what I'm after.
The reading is 12; V
